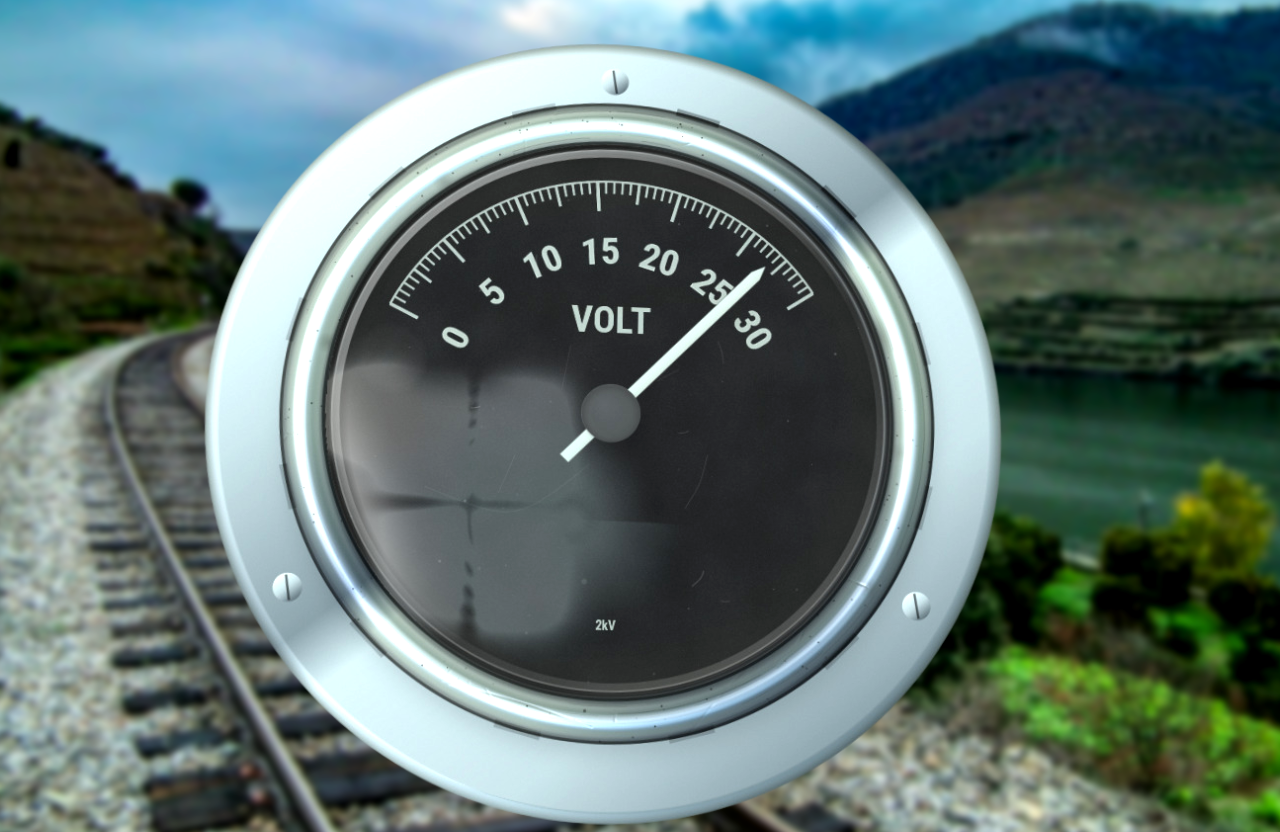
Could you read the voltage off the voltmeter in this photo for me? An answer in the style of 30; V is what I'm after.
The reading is 27; V
